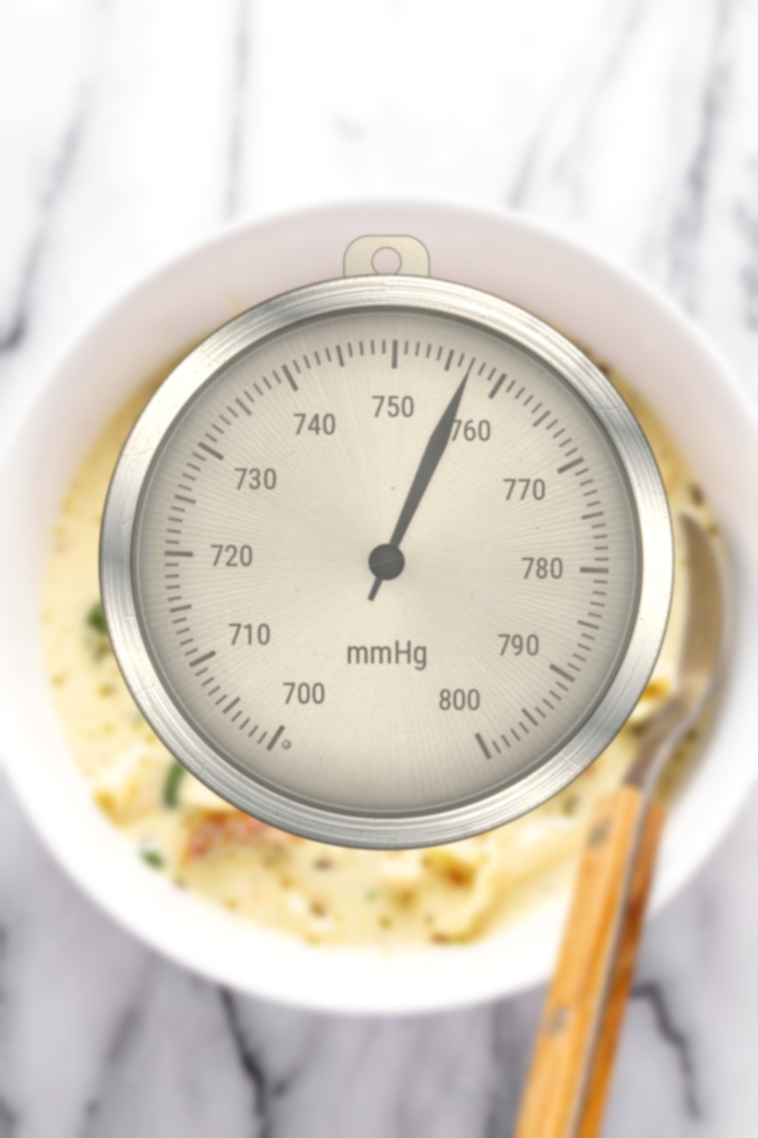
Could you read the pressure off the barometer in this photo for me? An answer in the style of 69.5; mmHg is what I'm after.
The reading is 757; mmHg
